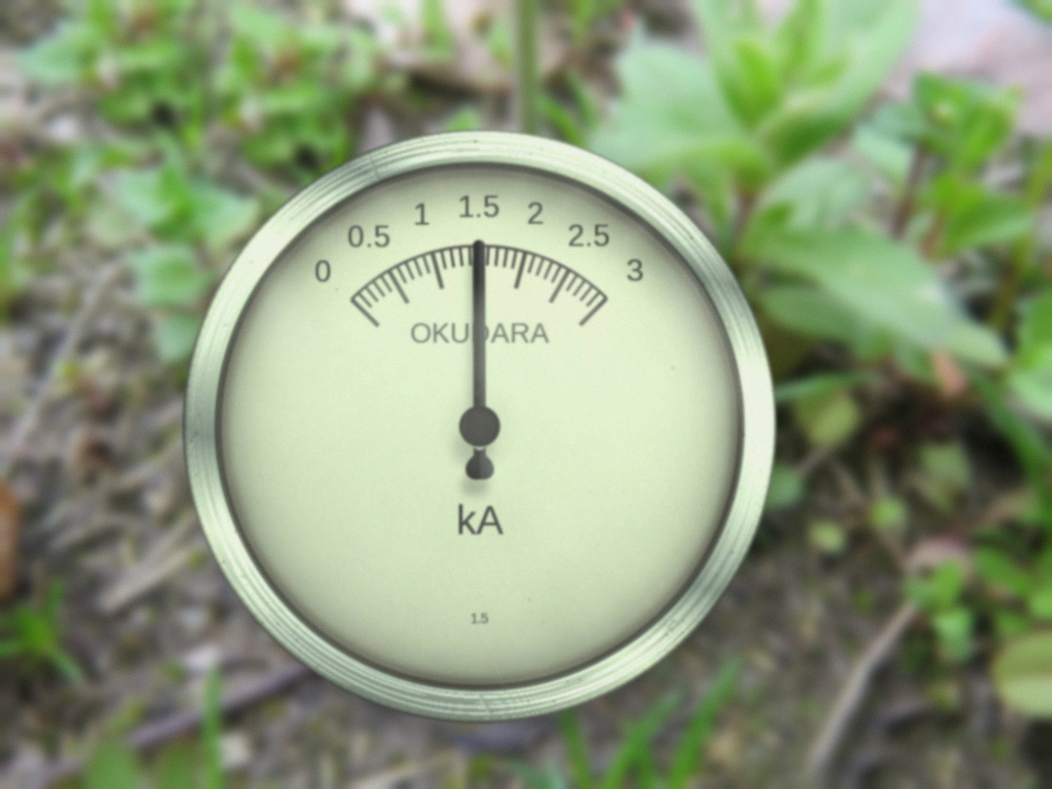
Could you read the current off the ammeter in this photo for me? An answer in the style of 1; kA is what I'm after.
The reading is 1.5; kA
